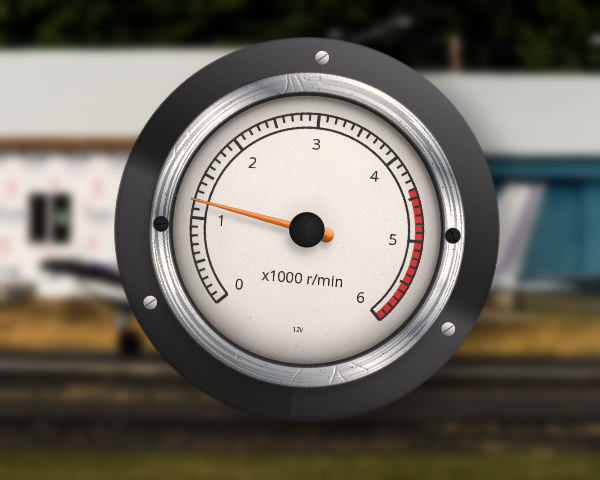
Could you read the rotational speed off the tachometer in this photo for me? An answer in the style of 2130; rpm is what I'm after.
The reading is 1200; rpm
